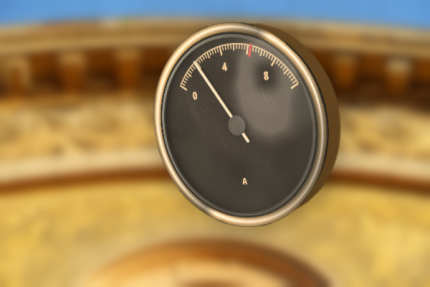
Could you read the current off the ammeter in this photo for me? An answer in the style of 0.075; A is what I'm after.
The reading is 2; A
